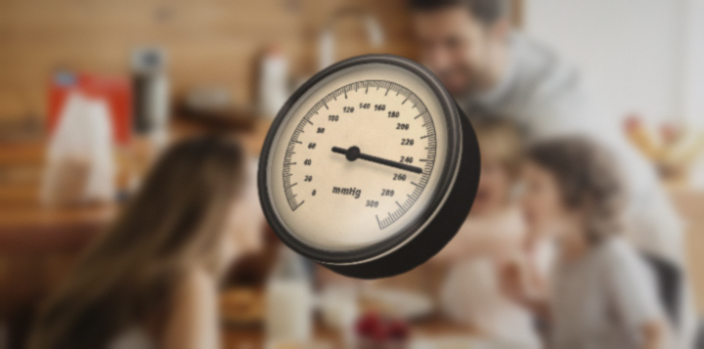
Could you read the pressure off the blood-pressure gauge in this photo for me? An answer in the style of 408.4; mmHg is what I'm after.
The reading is 250; mmHg
